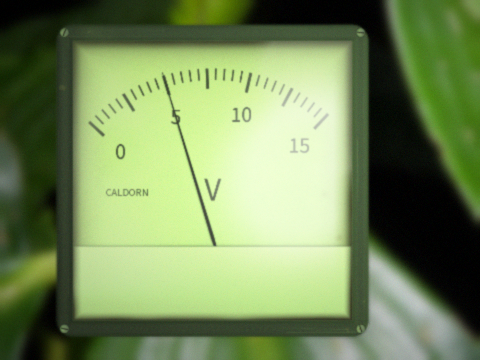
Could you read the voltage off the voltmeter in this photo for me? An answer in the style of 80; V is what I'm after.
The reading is 5; V
